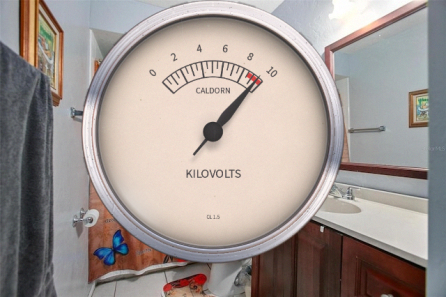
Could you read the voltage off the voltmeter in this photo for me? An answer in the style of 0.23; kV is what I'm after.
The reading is 9.5; kV
